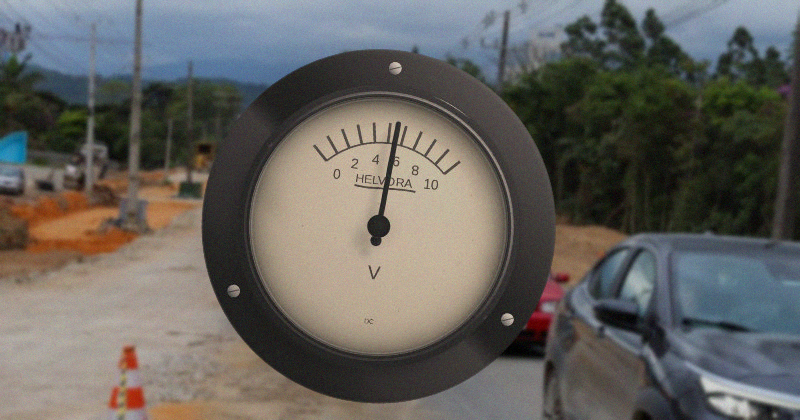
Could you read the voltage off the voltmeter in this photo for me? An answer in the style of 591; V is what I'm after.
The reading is 5.5; V
